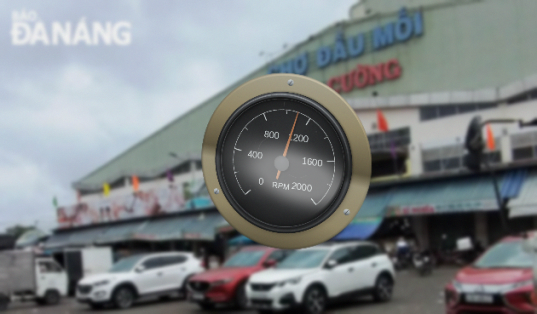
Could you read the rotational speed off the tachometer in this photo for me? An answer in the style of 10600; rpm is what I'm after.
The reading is 1100; rpm
